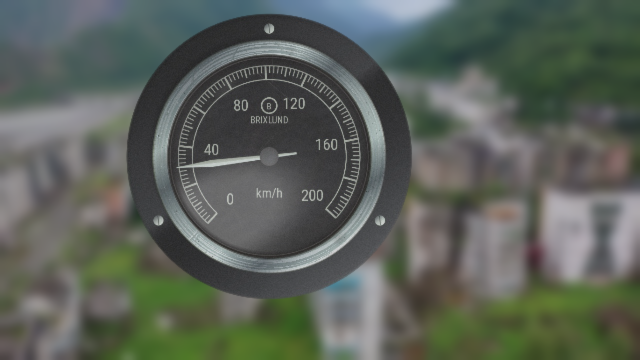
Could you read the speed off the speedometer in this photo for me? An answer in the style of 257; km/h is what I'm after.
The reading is 30; km/h
